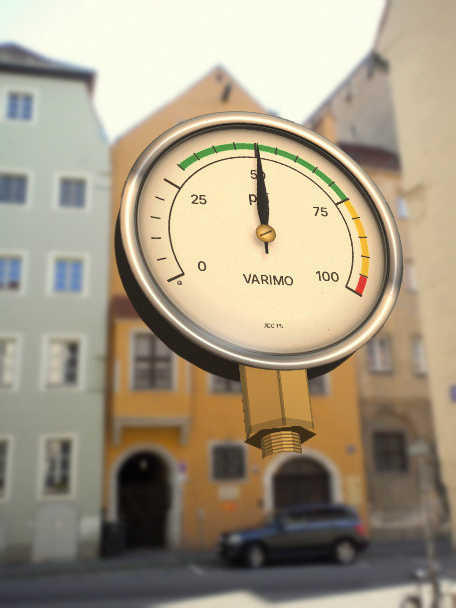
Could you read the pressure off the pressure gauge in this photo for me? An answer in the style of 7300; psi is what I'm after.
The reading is 50; psi
